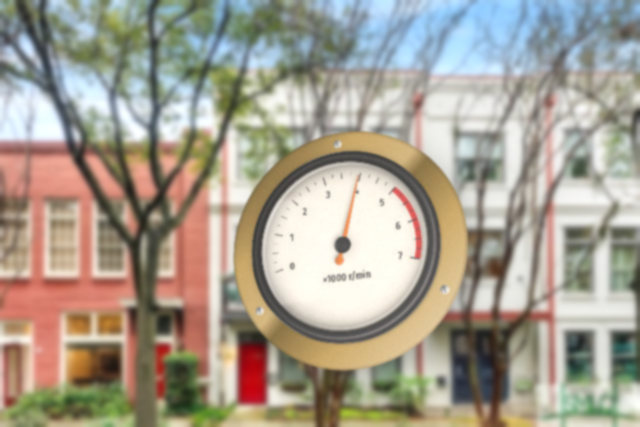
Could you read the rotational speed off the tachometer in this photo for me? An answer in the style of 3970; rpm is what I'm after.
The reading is 4000; rpm
